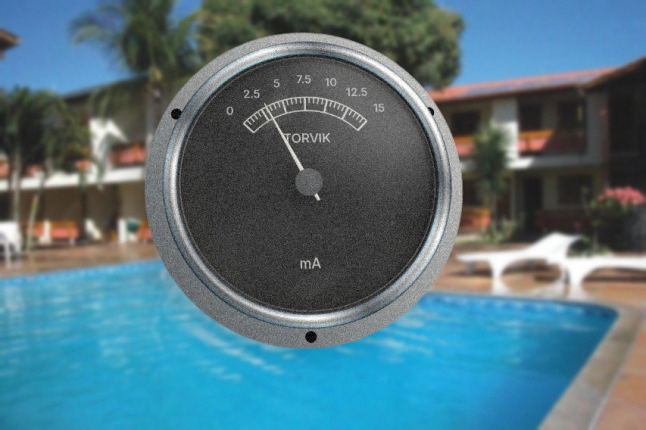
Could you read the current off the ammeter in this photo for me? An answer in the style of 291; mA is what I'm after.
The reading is 3; mA
